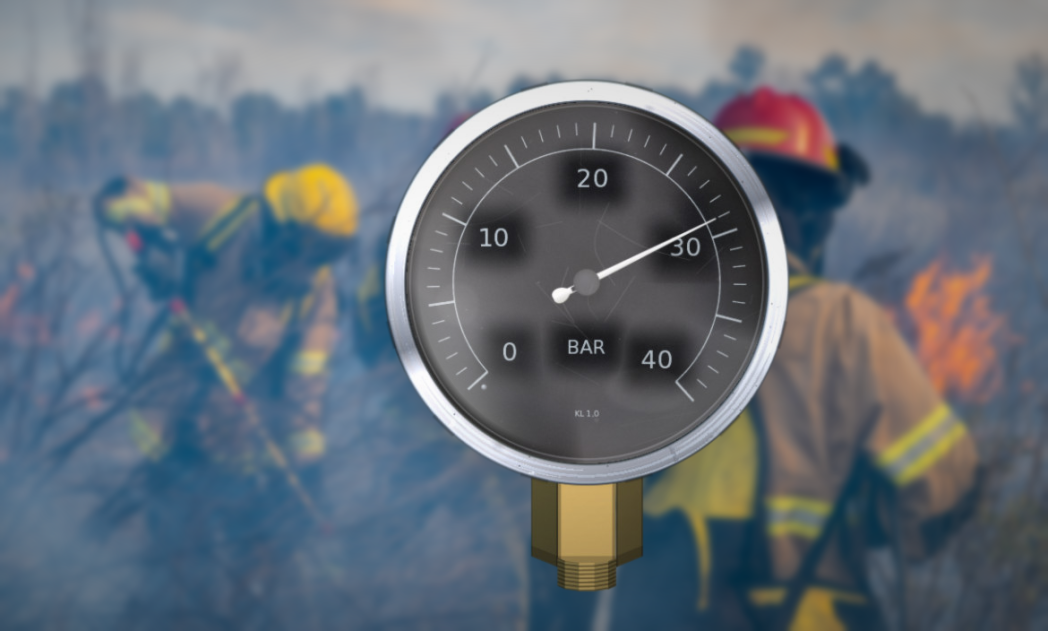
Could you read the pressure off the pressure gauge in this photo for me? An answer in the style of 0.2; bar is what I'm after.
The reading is 29; bar
